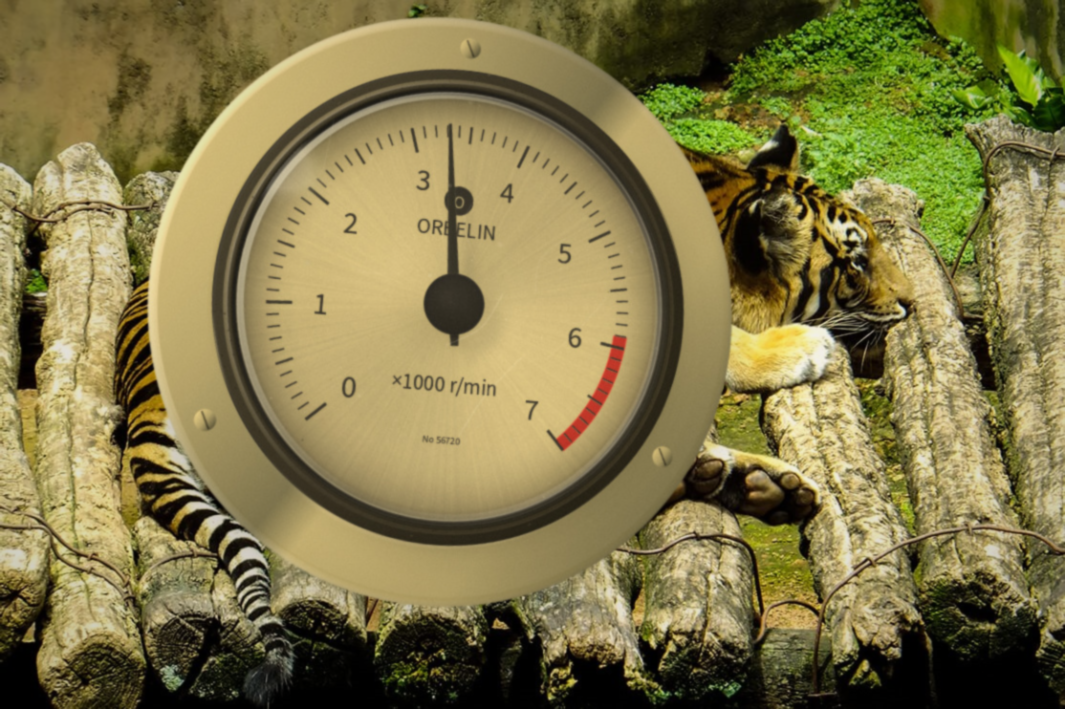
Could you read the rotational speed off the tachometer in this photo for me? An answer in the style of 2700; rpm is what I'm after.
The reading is 3300; rpm
